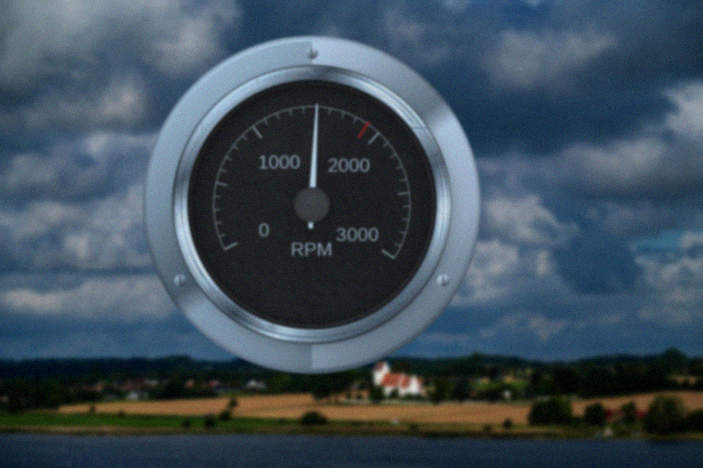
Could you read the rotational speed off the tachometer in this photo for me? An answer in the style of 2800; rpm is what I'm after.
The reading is 1500; rpm
